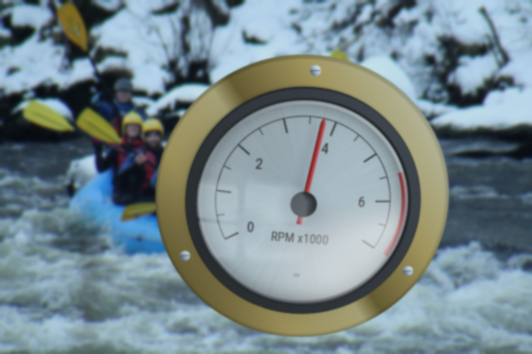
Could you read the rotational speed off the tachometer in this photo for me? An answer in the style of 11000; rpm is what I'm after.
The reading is 3750; rpm
